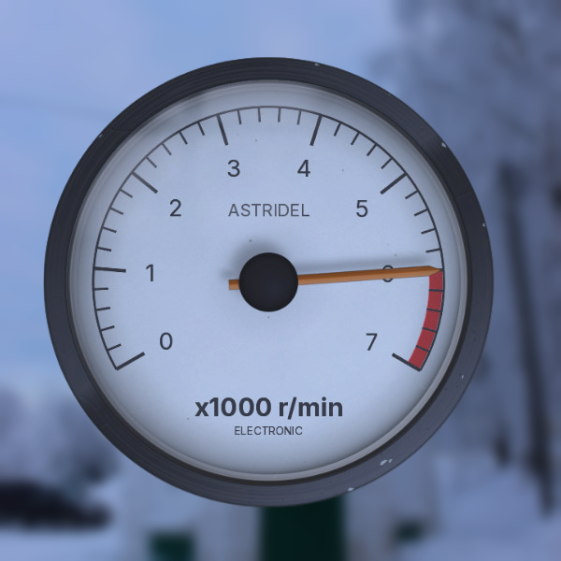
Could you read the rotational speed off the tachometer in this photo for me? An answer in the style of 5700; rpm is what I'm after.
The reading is 6000; rpm
